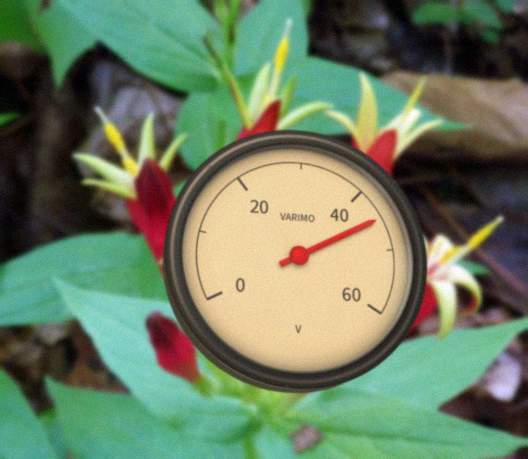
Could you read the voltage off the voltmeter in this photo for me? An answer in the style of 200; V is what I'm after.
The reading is 45; V
